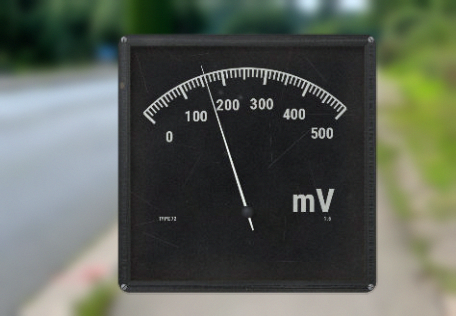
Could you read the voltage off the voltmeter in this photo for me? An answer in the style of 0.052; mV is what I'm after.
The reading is 160; mV
